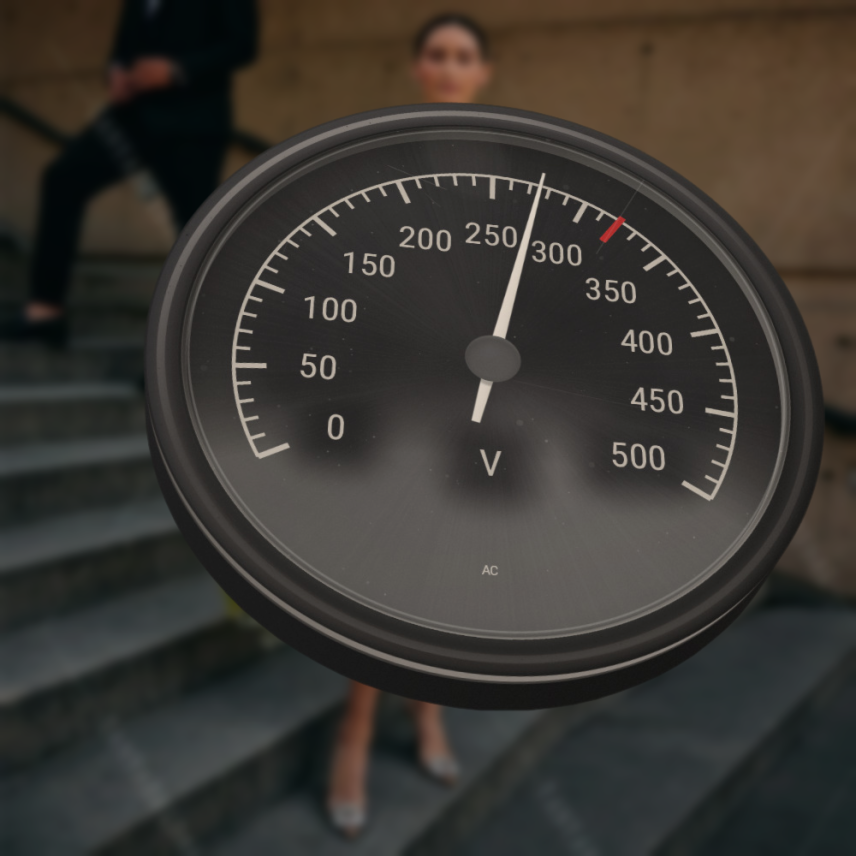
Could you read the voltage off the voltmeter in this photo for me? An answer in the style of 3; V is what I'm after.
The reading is 275; V
